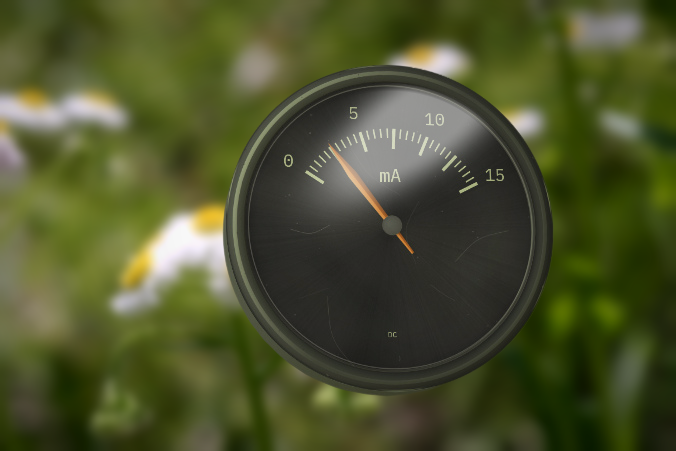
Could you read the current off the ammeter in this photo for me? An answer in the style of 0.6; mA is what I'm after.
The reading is 2.5; mA
